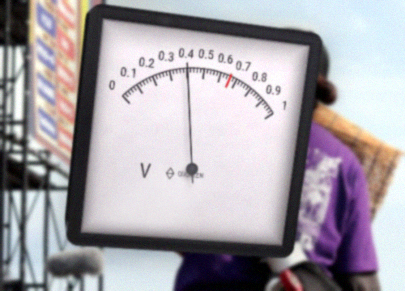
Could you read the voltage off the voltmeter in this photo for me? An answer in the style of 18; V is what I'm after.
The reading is 0.4; V
